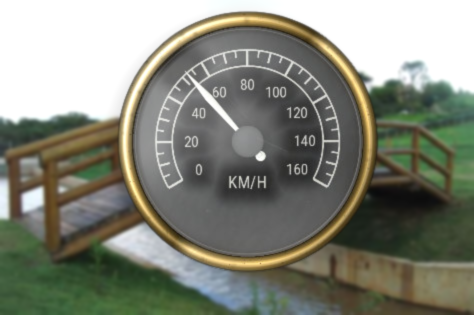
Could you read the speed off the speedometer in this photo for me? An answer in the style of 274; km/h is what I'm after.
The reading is 52.5; km/h
